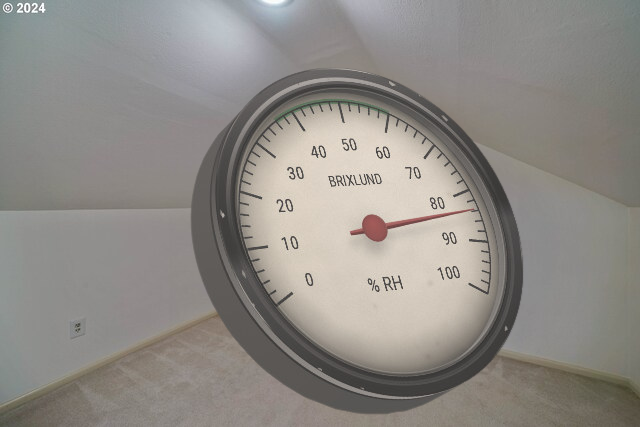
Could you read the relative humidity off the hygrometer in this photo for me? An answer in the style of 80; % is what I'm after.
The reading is 84; %
